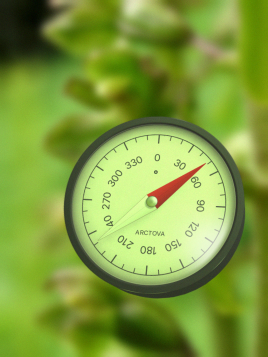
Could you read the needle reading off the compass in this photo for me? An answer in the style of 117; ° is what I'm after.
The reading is 50; °
